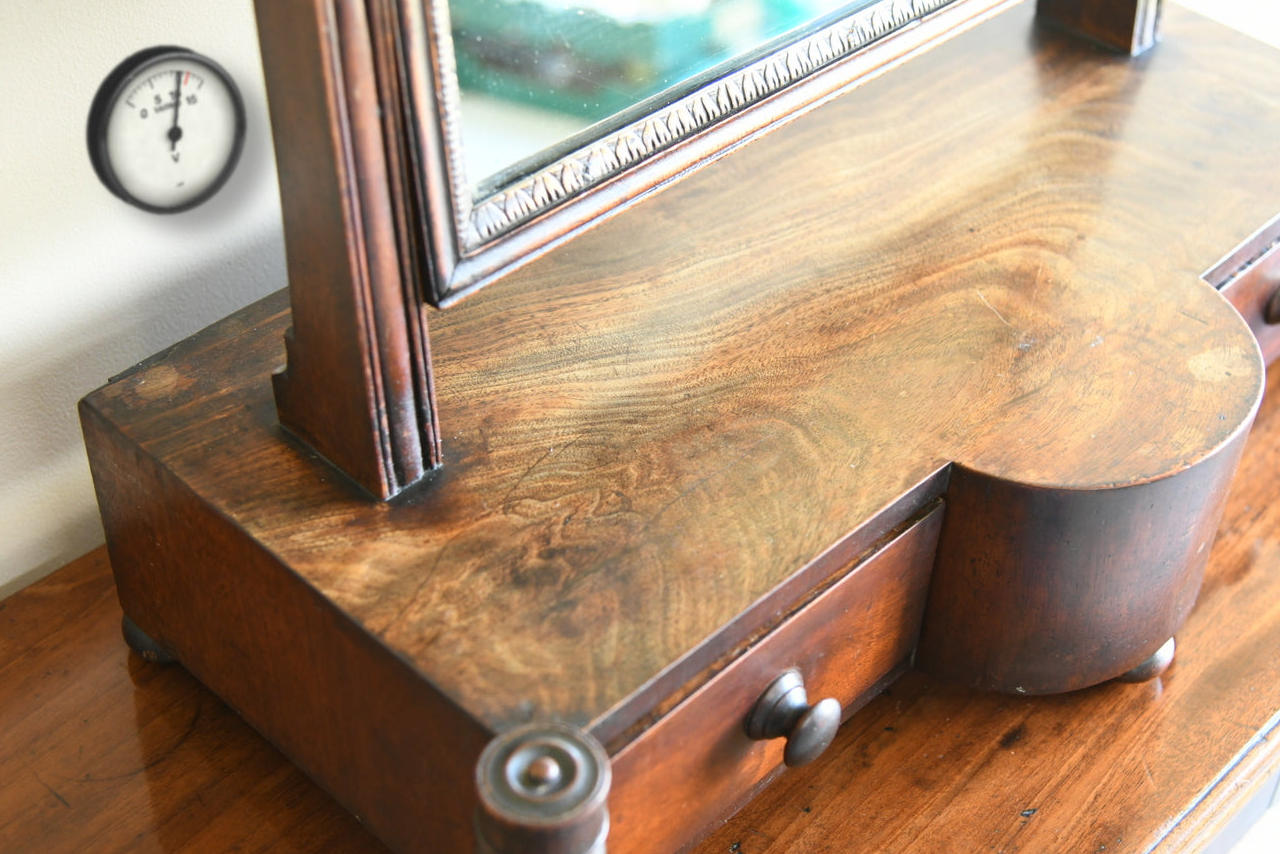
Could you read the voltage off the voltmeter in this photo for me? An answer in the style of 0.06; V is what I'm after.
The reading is 10; V
